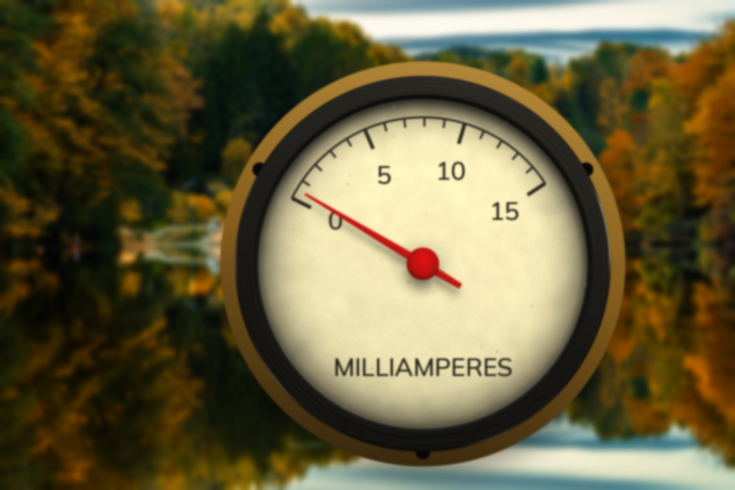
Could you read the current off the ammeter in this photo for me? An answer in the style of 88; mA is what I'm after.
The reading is 0.5; mA
